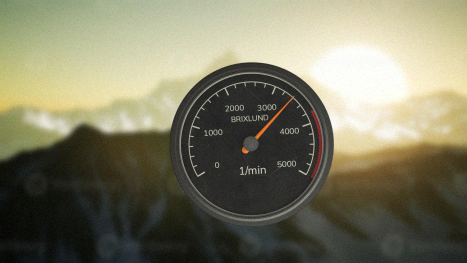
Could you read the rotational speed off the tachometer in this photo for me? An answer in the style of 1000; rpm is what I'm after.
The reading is 3400; rpm
